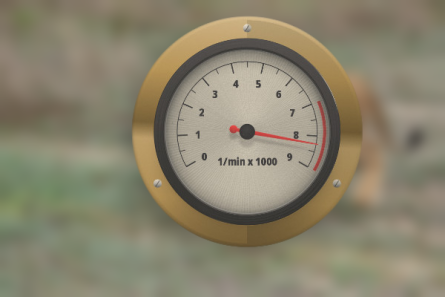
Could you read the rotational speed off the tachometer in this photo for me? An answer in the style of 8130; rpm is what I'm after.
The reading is 8250; rpm
